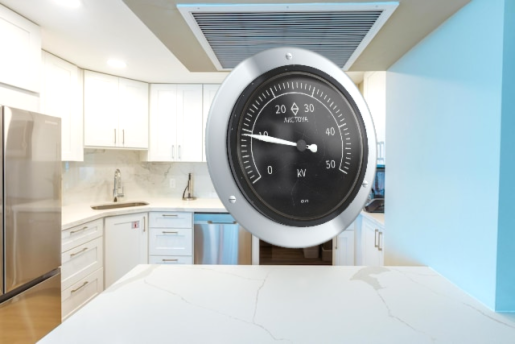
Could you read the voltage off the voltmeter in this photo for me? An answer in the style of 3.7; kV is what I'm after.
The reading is 9; kV
